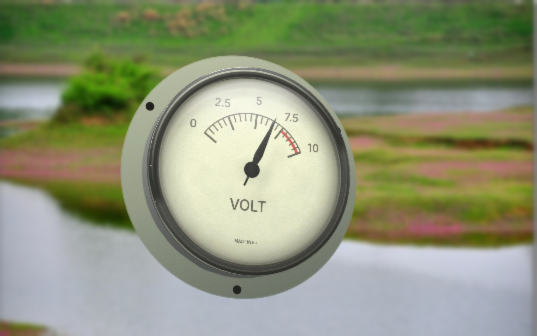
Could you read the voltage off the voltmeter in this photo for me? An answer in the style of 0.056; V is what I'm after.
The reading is 6.5; V
